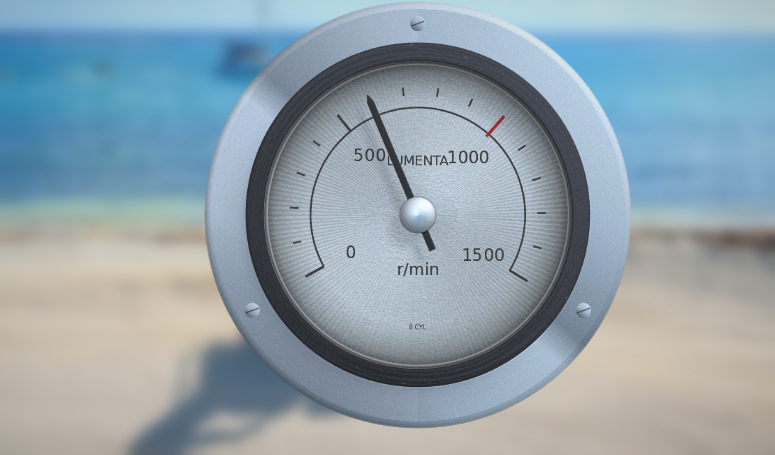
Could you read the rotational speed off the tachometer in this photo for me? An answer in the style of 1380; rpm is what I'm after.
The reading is 600; rpm
